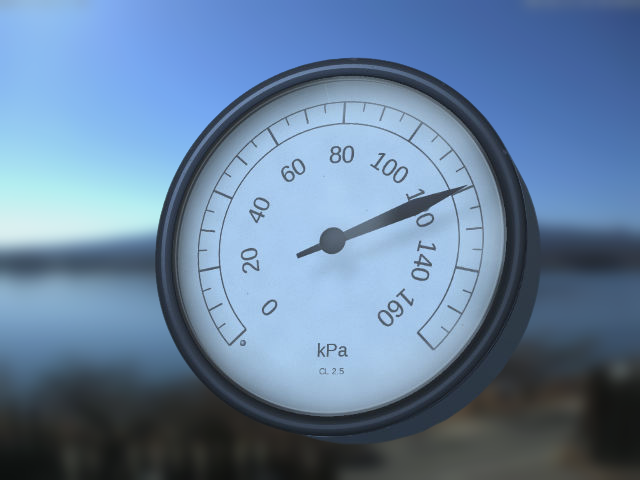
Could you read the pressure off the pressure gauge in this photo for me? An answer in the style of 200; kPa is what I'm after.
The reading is 120; kPa
